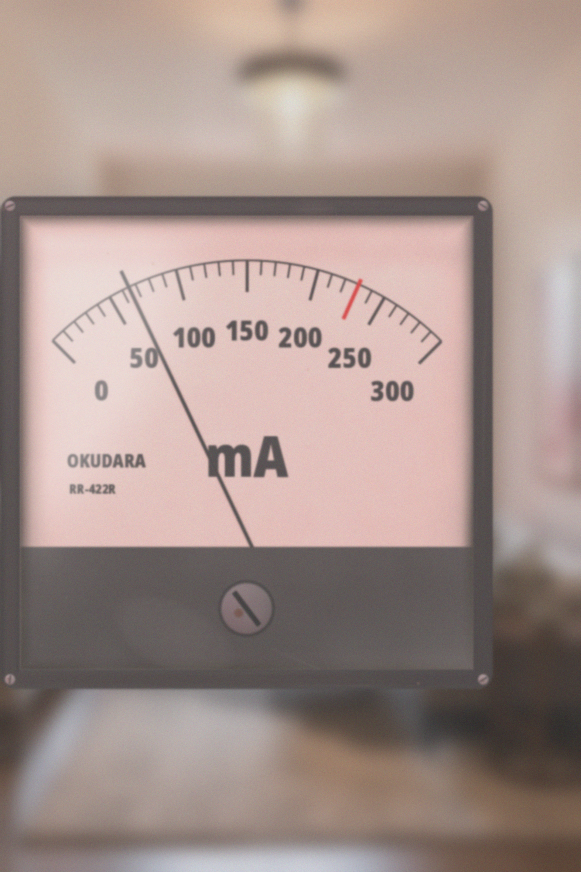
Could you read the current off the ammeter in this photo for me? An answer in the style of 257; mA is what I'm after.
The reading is 65; mA
